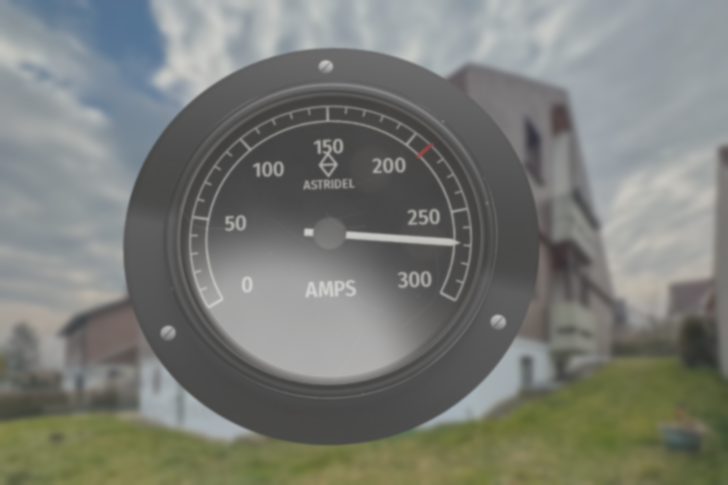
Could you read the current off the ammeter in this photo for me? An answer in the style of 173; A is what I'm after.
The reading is 270; A
